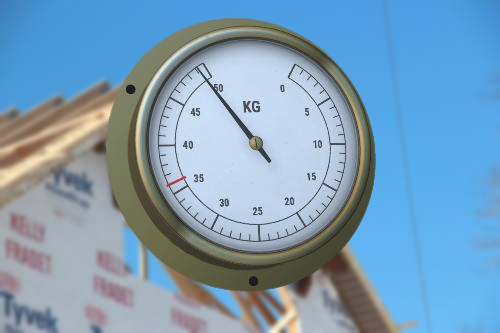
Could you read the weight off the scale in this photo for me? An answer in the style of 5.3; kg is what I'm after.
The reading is 49; kg
